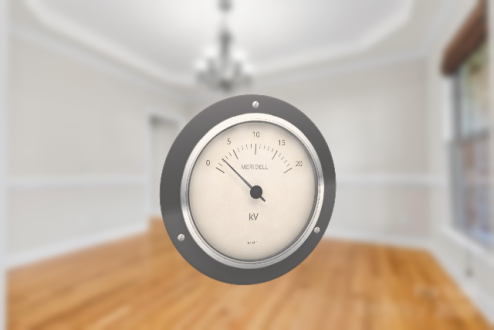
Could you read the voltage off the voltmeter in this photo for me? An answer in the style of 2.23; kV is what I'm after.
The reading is 2; kV
